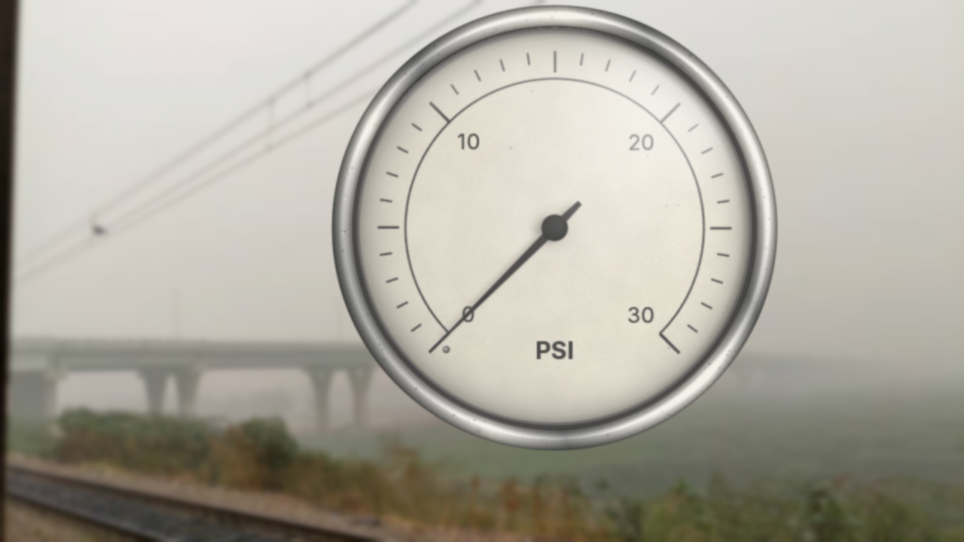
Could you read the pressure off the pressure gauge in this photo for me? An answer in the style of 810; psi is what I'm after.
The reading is 0; psi
